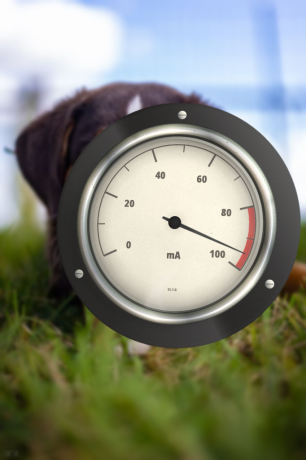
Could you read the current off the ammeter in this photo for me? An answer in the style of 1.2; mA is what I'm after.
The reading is 95; mA
